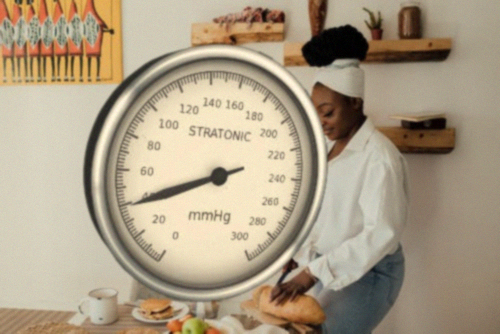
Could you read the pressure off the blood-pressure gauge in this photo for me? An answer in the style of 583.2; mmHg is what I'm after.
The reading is 40; mmHg
